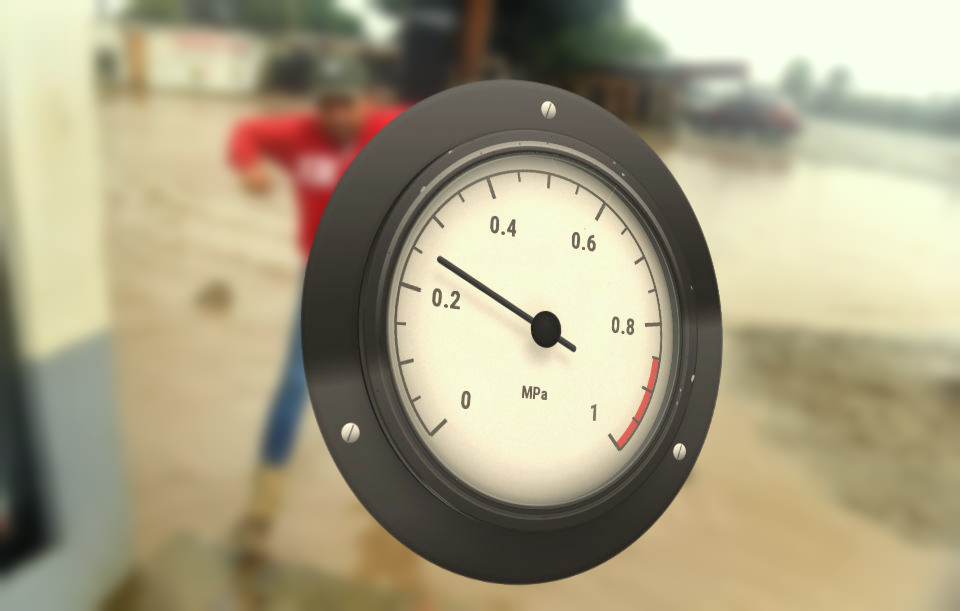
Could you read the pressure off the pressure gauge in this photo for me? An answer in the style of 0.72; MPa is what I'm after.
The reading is 0.25; MPa
